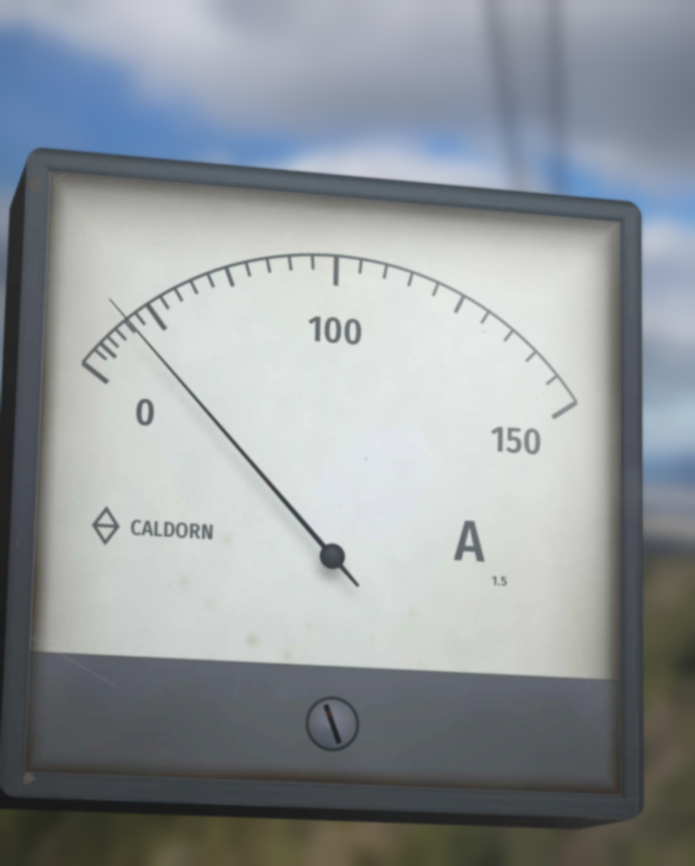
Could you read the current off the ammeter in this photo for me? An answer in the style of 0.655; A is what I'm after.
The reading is 40; A
